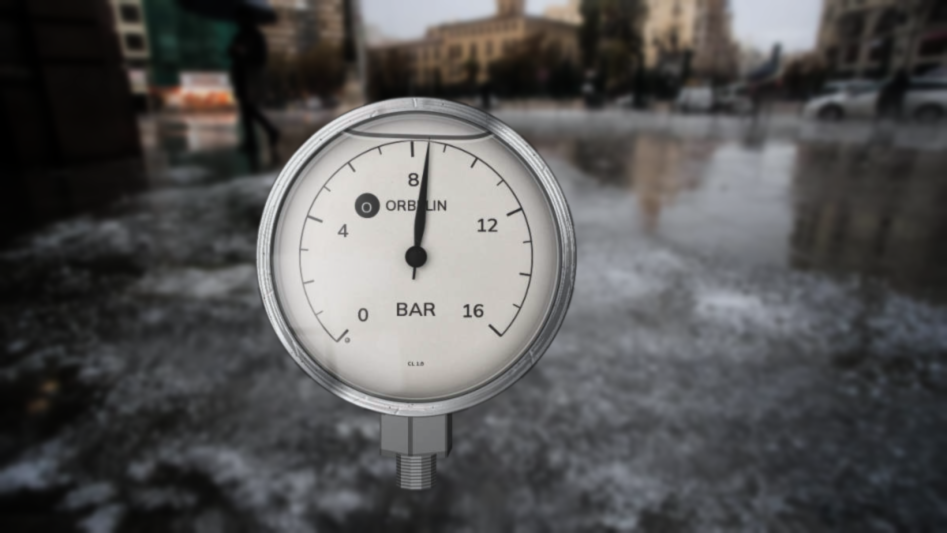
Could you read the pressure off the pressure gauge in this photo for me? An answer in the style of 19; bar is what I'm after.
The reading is 8.5; bar
